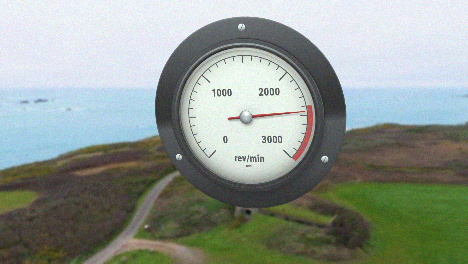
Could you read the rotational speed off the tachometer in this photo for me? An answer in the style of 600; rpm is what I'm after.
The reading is 2450; rpm
